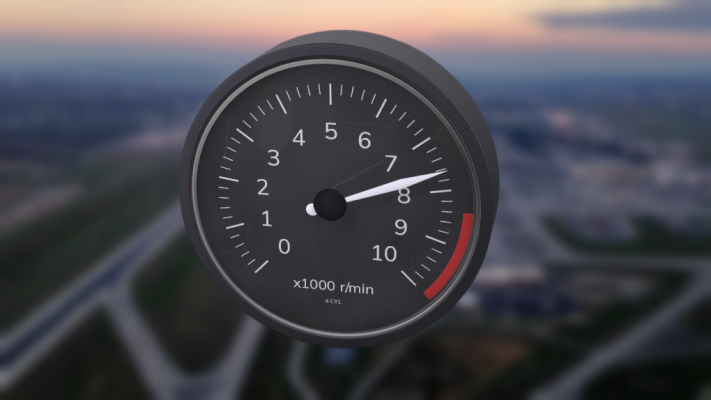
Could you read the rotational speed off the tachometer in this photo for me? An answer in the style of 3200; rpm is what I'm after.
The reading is 7600; rpm
